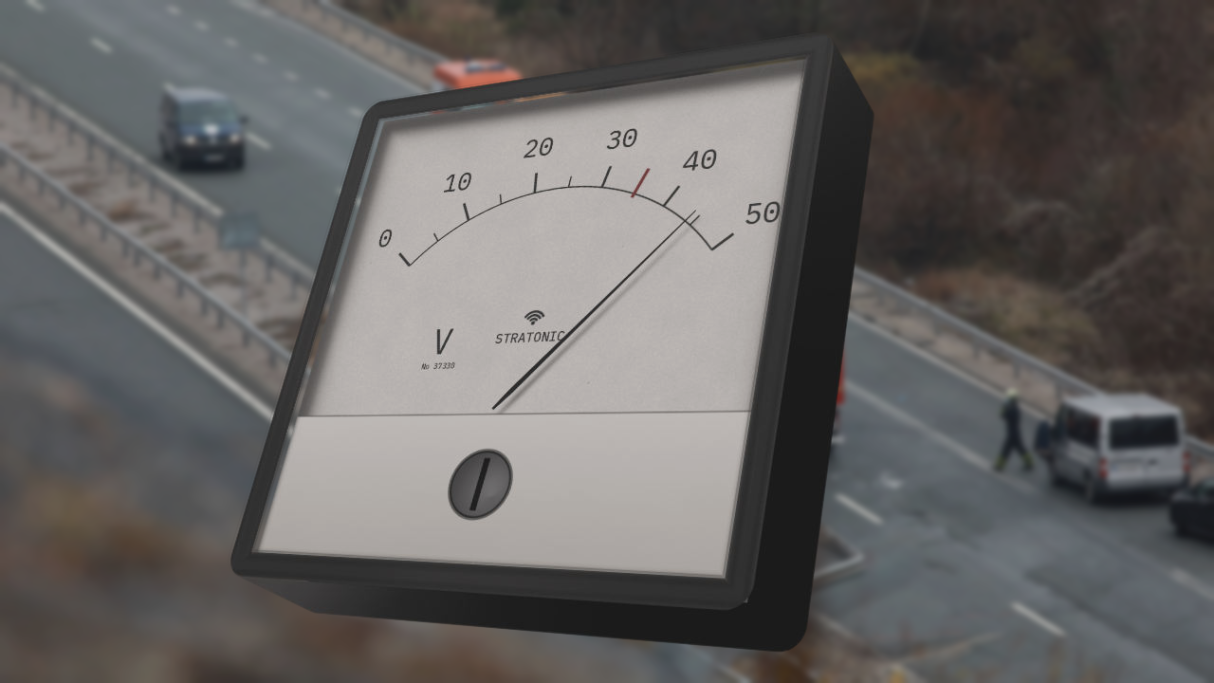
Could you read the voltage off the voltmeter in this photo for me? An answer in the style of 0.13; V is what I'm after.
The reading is 45; V
